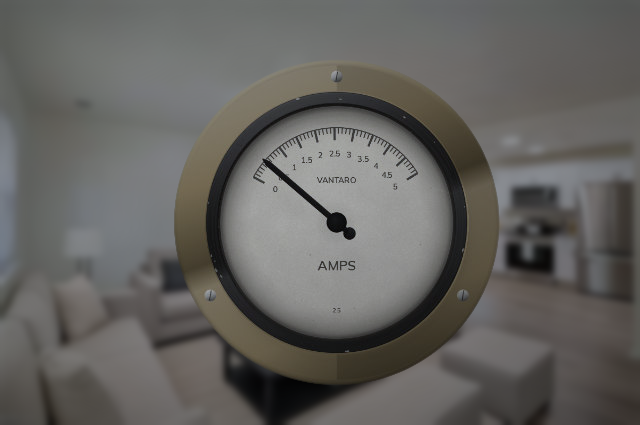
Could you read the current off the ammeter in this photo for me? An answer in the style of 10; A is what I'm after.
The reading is 0.5; A
